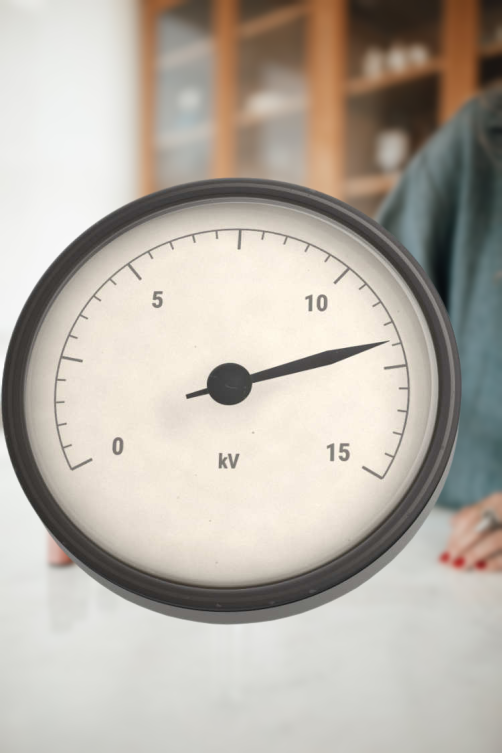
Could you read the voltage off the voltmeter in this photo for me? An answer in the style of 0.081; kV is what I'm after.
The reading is 12; kV
